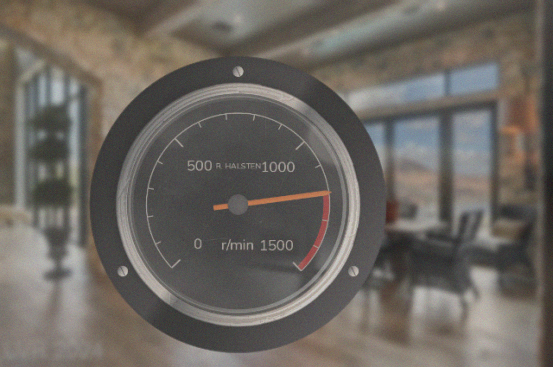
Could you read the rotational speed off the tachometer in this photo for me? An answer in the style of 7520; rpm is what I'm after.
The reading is 1200; rpm
